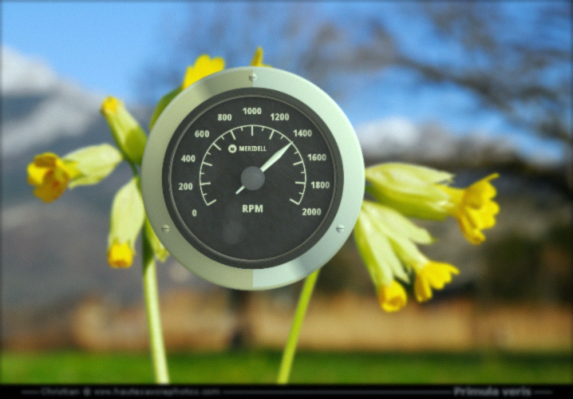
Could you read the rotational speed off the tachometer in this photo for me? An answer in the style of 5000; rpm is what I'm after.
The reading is 1400; rpm
